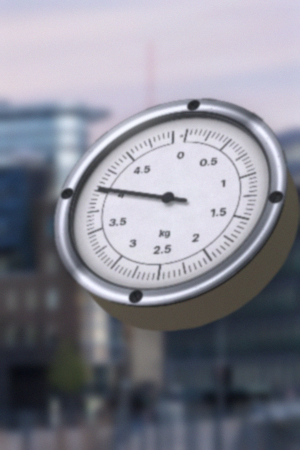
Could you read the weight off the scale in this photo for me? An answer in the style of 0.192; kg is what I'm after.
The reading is 4; kg
